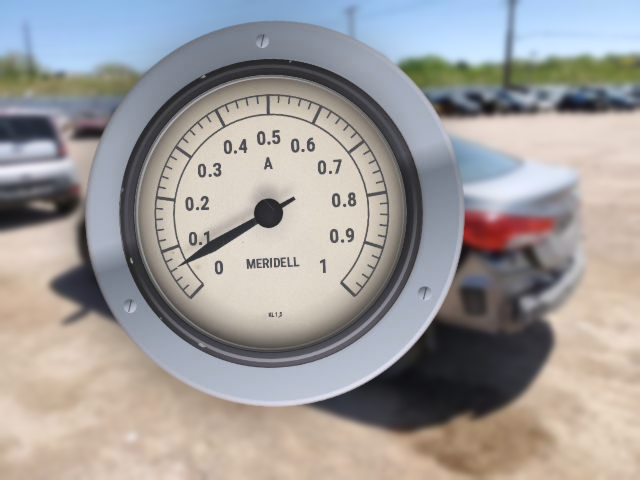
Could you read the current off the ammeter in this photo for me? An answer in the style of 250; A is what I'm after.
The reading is 0.06; A
